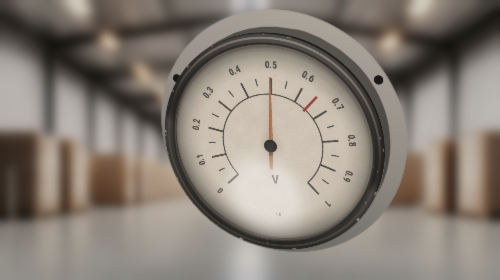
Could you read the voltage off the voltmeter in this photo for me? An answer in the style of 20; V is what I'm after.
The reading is 0.5; V
